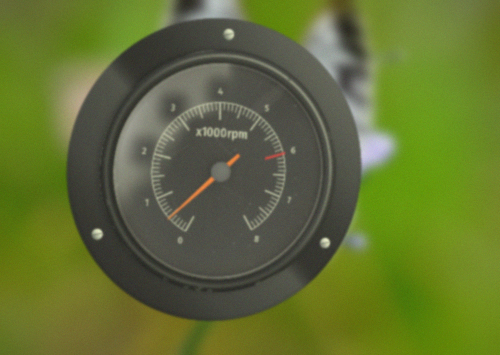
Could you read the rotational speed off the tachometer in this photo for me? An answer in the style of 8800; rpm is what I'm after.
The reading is 500; rpm
